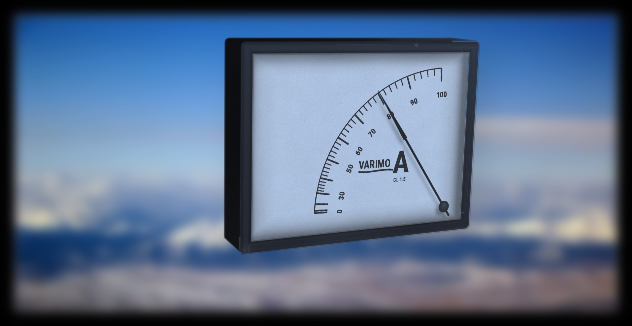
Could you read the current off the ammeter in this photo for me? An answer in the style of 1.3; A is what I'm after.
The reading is 80; A
